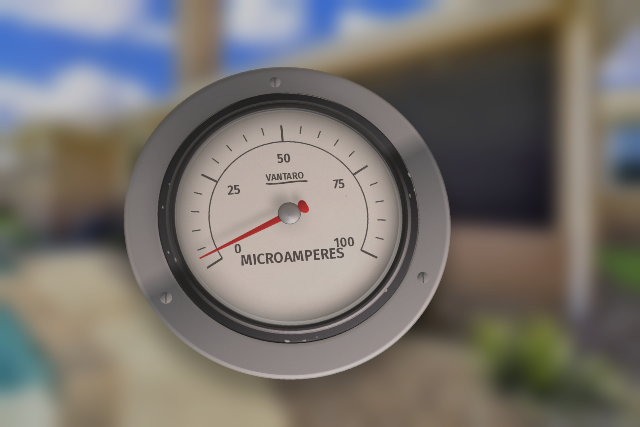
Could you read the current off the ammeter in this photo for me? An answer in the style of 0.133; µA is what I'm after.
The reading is 2.5; µA
